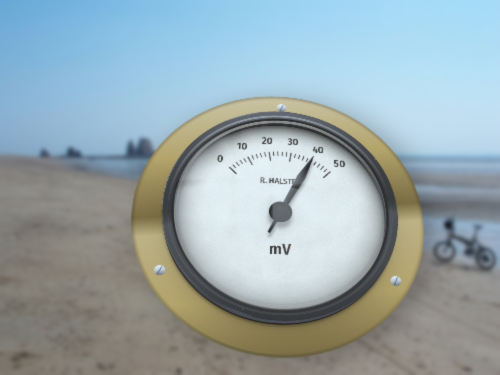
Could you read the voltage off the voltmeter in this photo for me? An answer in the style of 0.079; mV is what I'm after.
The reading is 40; mV
